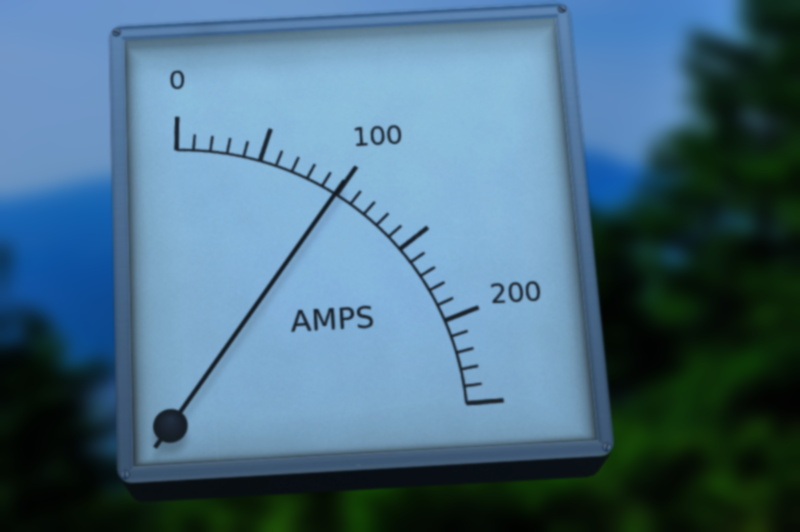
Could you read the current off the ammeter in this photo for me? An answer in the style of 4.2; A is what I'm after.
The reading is 100; A
